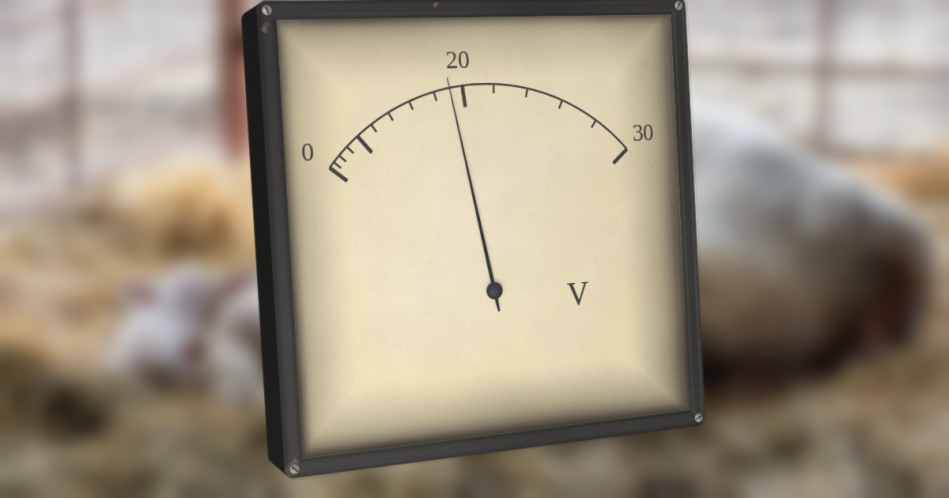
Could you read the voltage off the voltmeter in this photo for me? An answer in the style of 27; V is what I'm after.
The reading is 19; V
